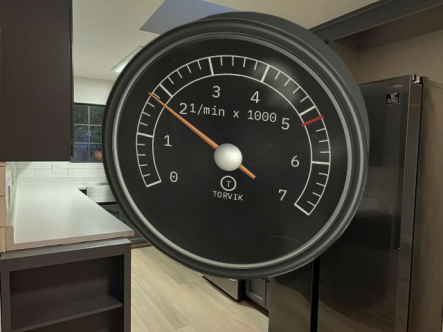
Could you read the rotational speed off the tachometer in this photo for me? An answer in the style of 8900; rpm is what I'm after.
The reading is 1800; rpm
